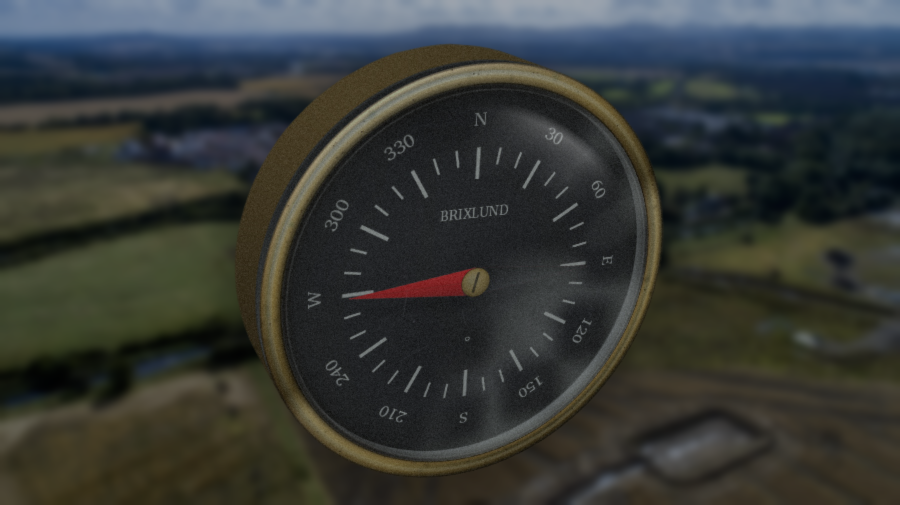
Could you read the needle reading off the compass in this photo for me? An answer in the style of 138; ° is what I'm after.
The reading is 270; °
